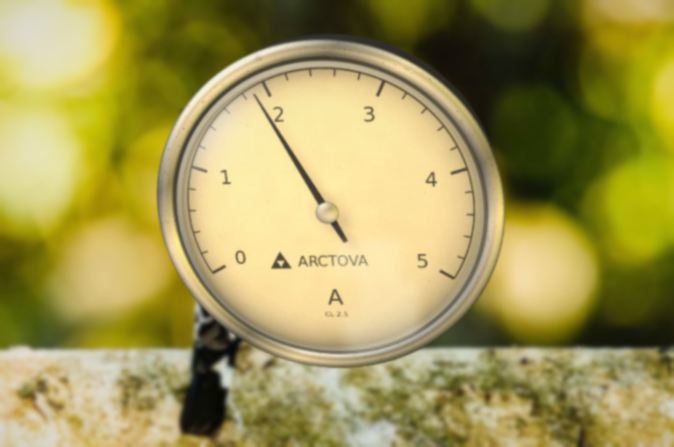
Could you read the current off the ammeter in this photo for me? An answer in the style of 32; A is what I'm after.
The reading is 1.9; A
